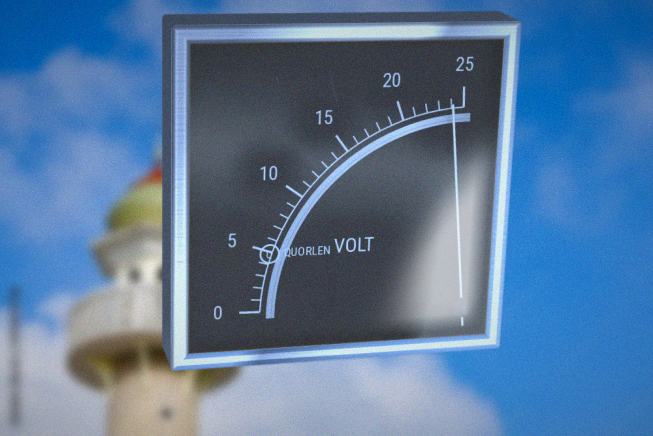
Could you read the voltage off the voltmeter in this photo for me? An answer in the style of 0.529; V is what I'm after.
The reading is 24; V
